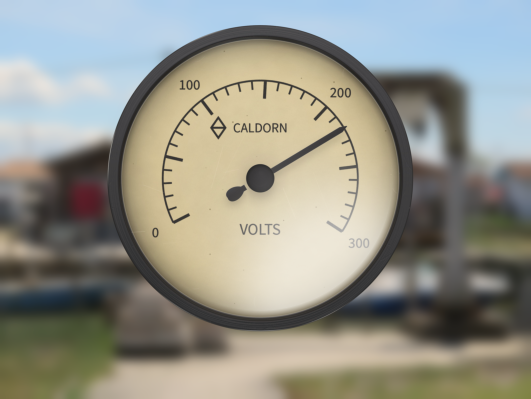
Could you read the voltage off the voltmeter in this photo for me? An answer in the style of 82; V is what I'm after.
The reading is 220; V
